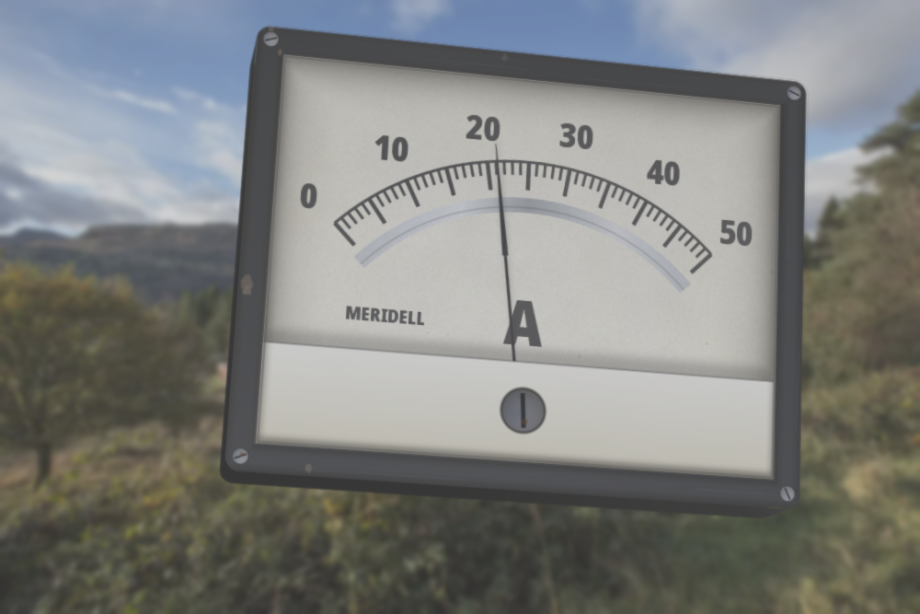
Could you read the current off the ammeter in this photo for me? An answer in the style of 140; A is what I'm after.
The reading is 21; A
